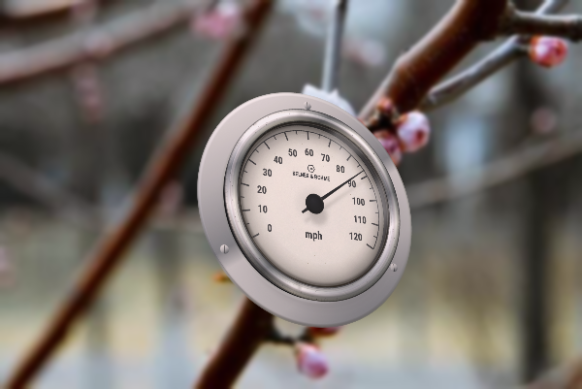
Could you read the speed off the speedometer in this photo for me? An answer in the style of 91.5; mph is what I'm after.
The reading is 87.5; mph
